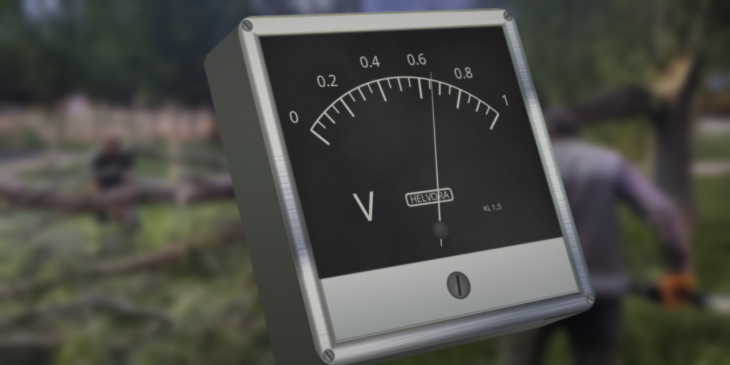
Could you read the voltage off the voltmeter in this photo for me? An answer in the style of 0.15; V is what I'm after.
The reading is 0.65; V
